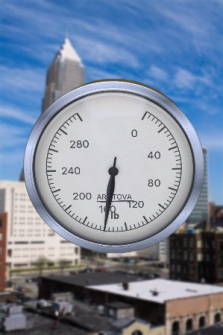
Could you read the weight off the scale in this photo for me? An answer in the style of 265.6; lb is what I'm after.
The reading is 160; lb
